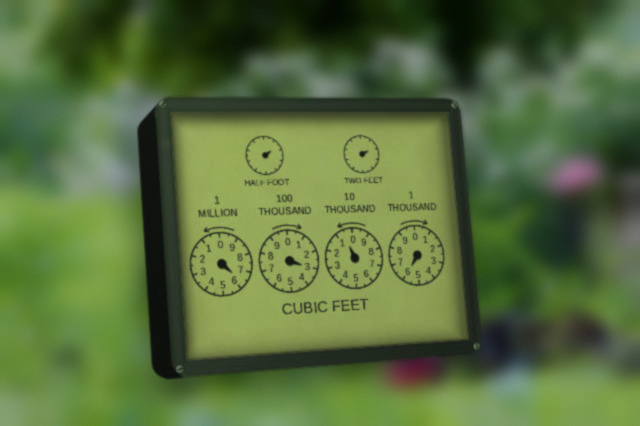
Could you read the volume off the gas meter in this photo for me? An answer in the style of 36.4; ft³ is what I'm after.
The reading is 630600; ft³
